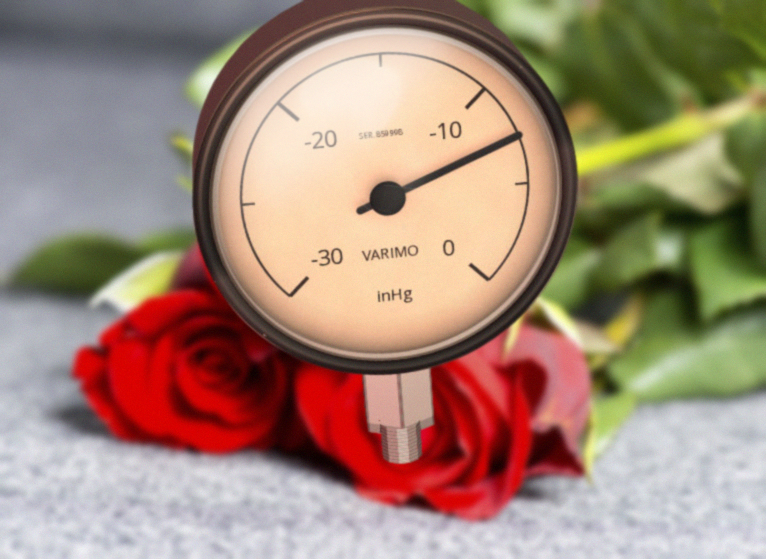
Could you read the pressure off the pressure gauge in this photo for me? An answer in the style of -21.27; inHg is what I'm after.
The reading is -7.5; inHg
